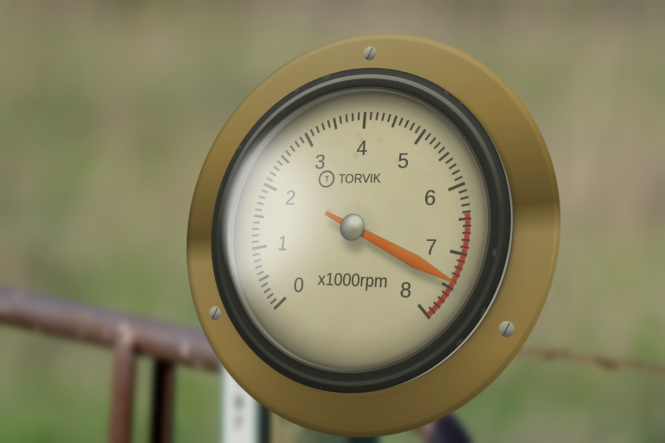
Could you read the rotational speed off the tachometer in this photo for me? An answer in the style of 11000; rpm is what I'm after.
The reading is 7400; rpm
